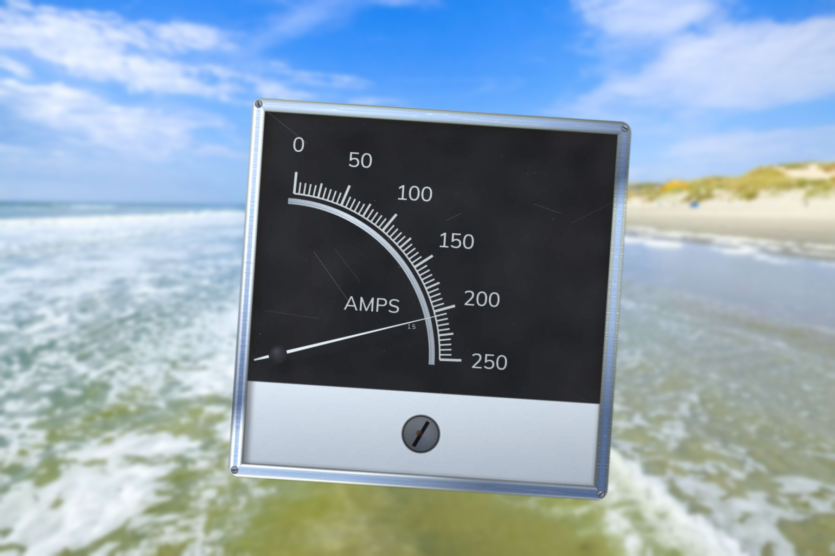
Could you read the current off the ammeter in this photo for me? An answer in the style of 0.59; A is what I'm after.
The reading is 205; A
